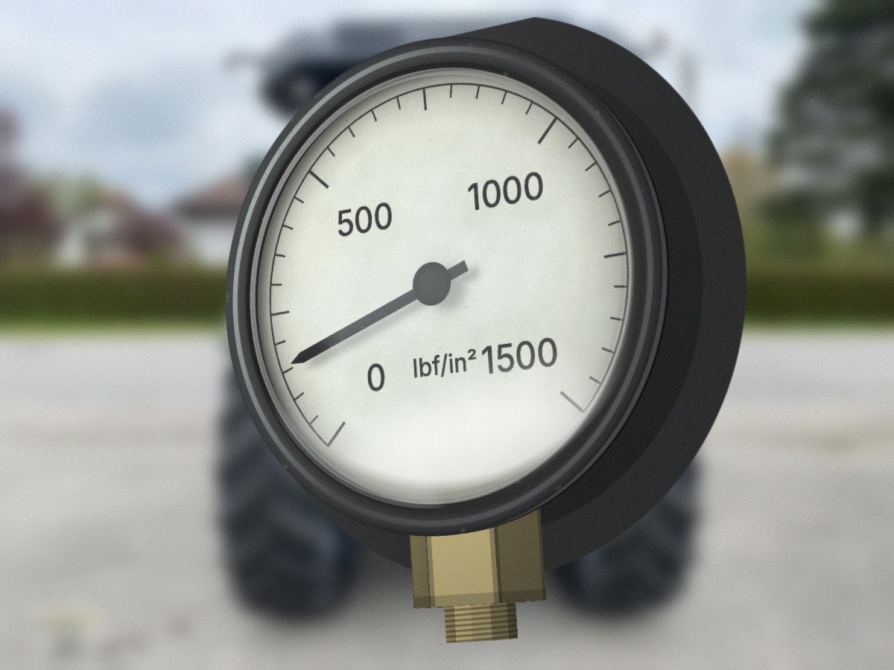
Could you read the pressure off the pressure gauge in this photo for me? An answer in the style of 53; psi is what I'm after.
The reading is 150; psi
